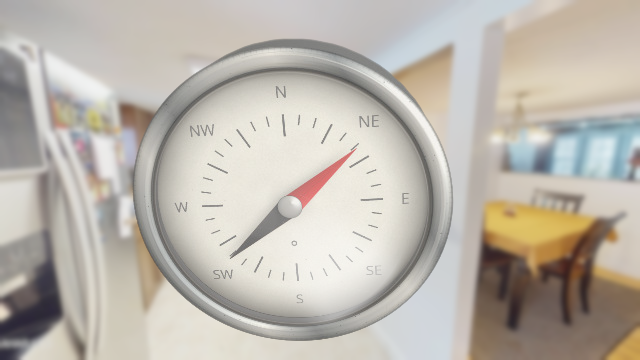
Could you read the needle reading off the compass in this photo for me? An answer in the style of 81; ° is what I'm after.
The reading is 50; °
